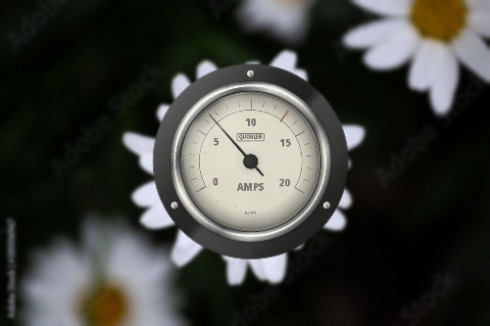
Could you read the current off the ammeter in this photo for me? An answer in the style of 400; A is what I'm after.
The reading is 6.5; A
